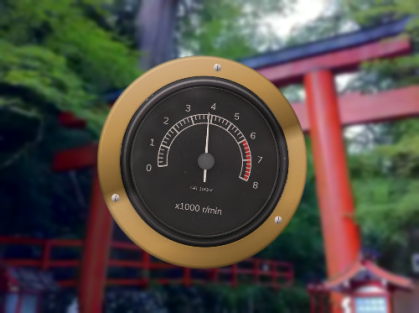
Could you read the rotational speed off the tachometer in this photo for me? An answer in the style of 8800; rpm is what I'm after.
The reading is 3800; rpm
